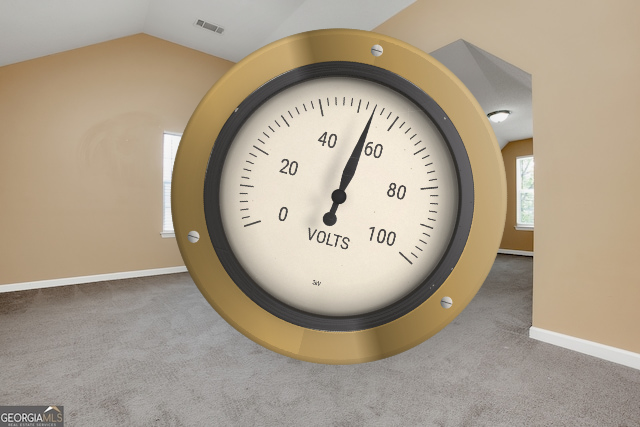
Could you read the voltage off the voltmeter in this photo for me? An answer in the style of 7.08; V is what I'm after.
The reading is 54; V
